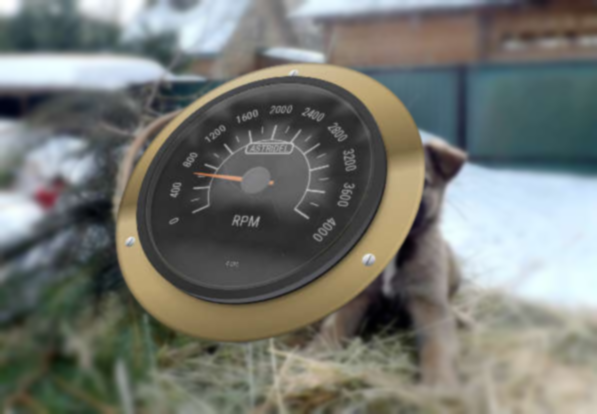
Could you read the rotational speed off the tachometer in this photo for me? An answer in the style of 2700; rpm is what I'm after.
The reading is 600; rpm
